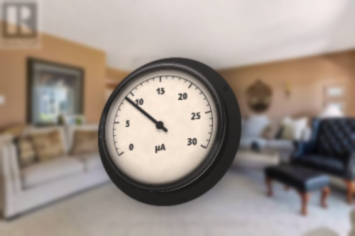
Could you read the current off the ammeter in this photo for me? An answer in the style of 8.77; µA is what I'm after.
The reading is 9; µA
